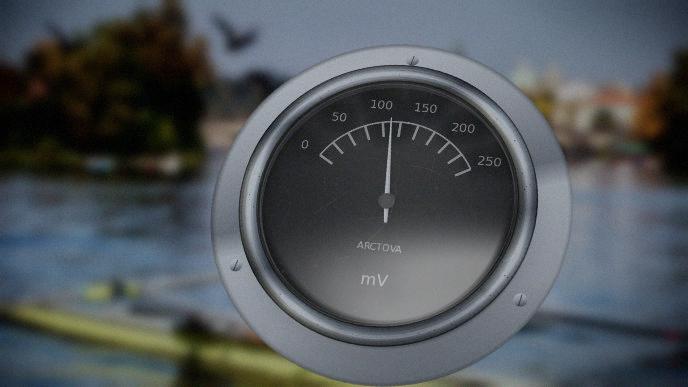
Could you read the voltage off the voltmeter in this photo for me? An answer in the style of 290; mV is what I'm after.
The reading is 112.5; mV
